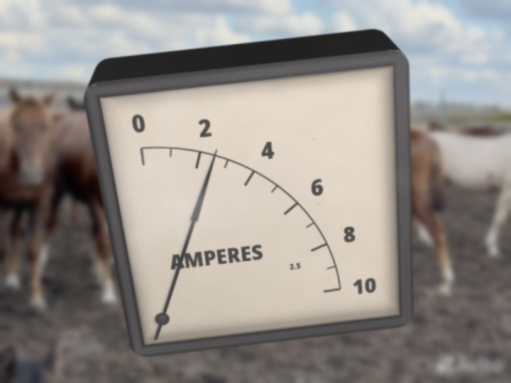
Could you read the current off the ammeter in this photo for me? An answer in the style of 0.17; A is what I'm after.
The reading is 2.5; A
